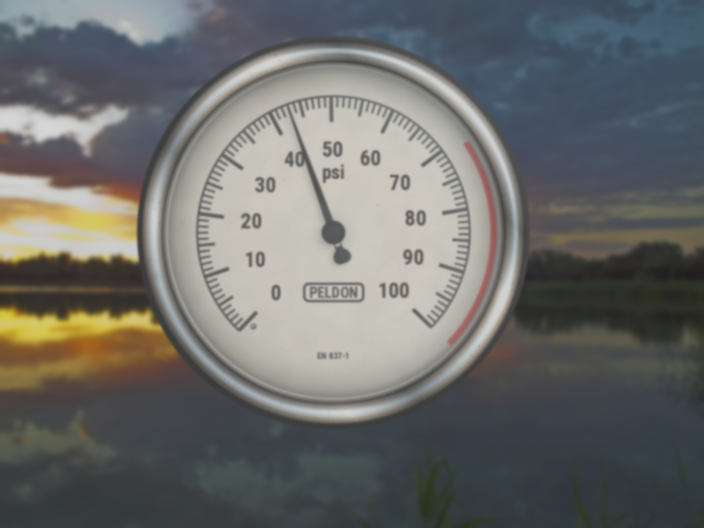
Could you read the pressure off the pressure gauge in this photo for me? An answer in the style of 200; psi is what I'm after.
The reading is 43; psi
